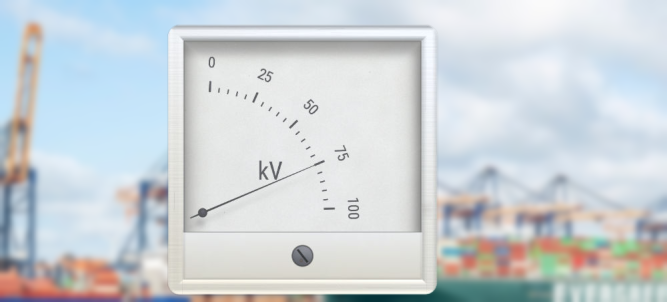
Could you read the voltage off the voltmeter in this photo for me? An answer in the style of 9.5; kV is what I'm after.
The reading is 75; kV
